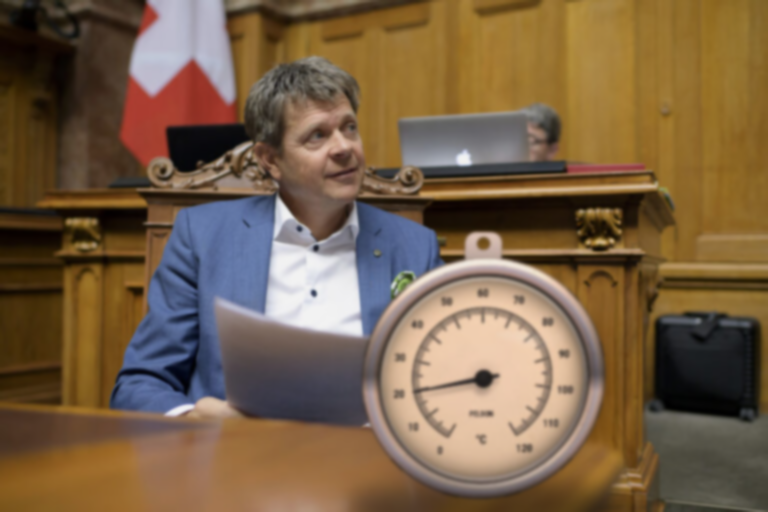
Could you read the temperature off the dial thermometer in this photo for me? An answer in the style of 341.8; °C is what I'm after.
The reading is 20; °C
